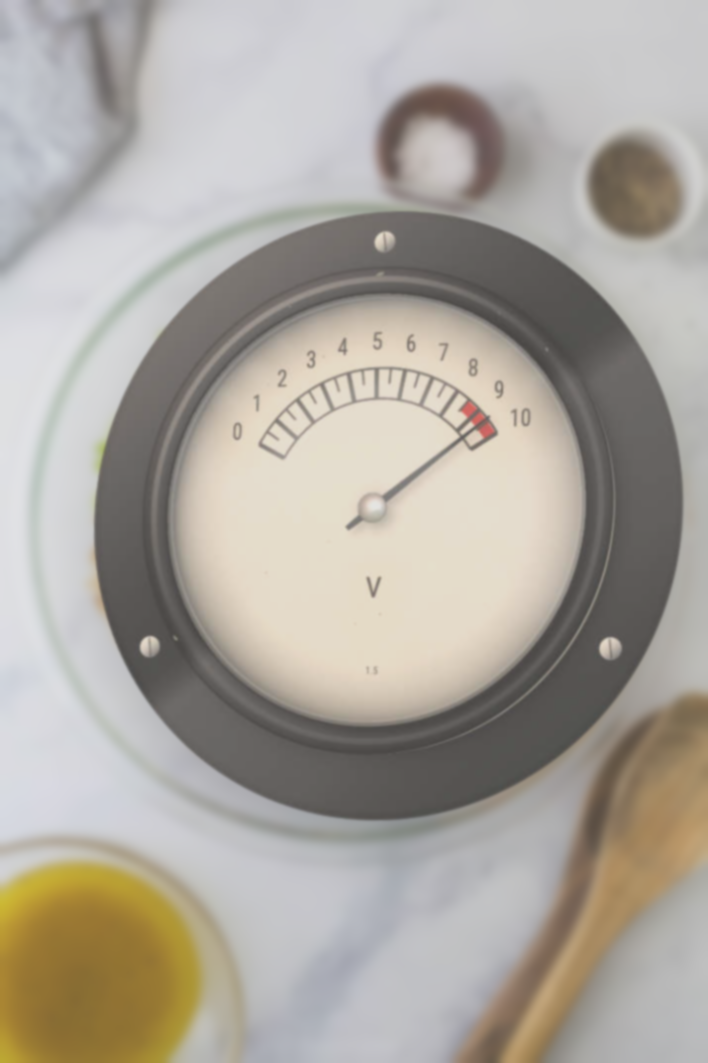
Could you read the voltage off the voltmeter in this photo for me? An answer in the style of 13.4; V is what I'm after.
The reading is 9.5; V
